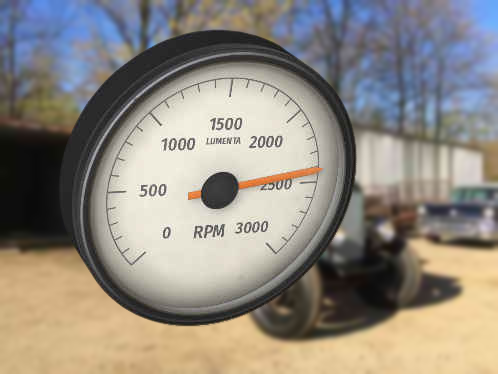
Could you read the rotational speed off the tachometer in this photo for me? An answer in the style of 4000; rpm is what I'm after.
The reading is 2400; rpm
